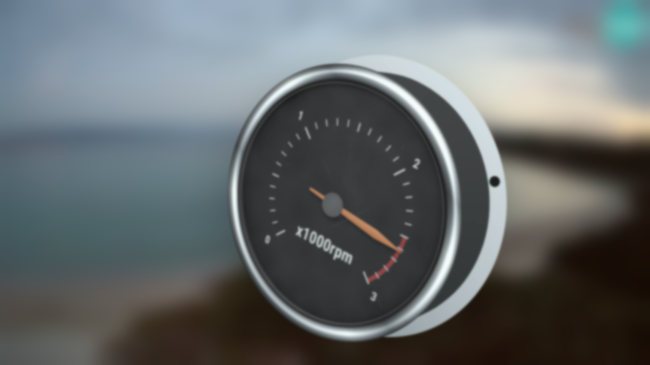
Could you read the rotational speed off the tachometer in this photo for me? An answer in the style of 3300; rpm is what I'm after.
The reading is 2600; rpm
